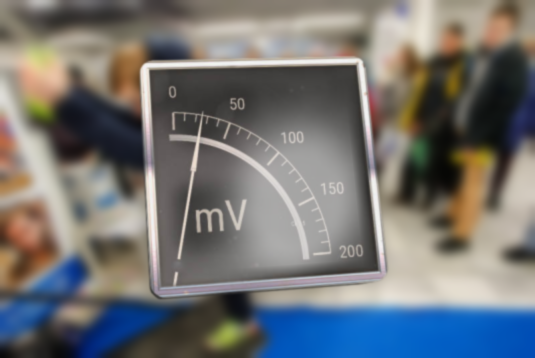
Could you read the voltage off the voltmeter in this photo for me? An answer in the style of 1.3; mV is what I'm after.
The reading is 25; mV
